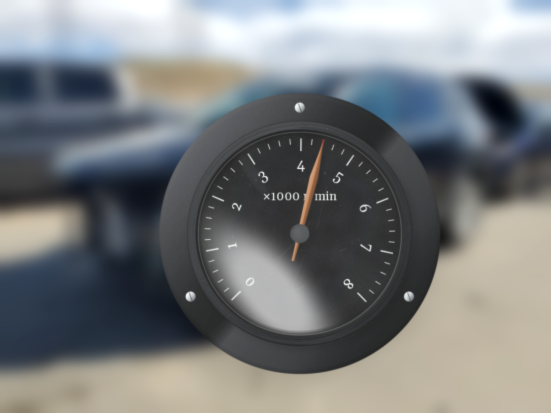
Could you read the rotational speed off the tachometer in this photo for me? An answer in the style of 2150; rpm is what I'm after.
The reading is 4400; rpm
